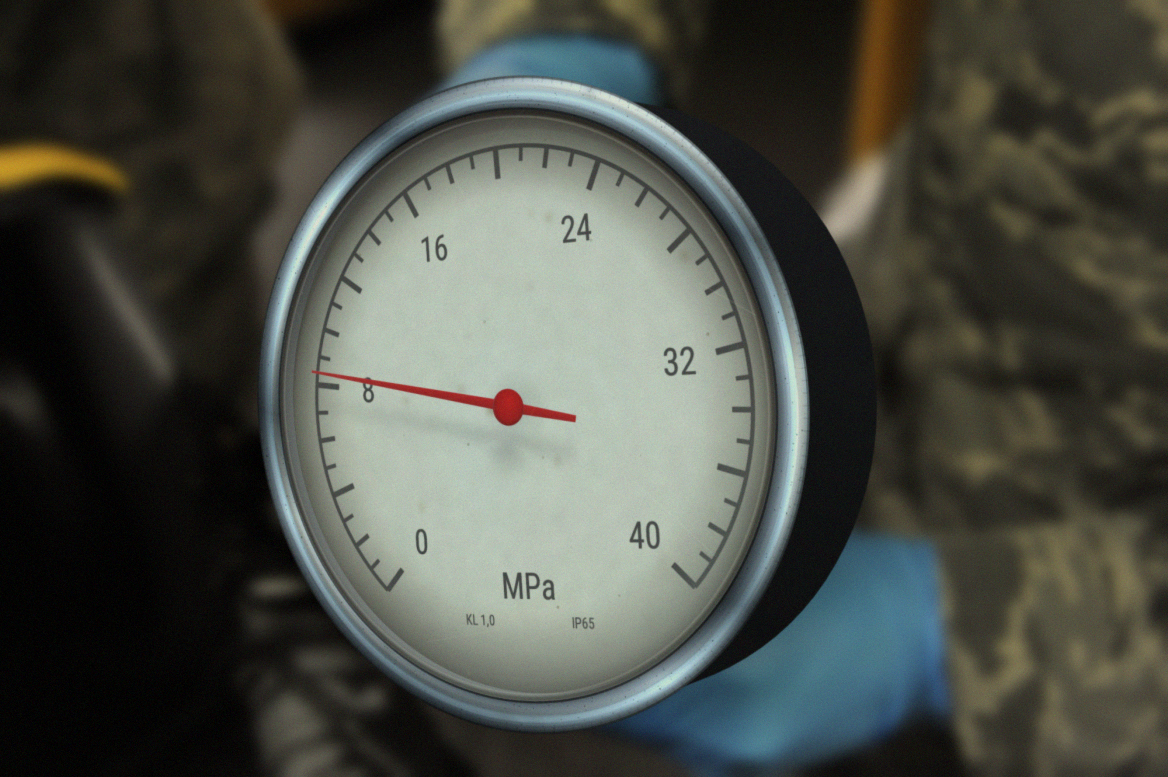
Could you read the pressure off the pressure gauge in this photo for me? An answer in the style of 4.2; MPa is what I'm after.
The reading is 8.5; MPa
